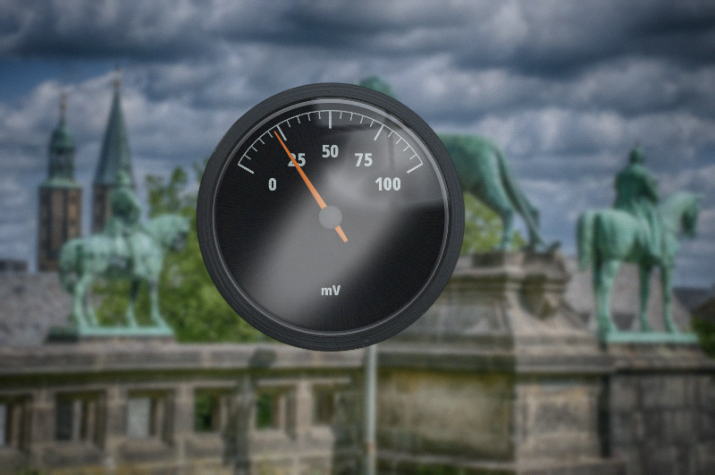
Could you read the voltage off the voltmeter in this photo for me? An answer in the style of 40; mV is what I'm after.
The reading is 22.5; mV
